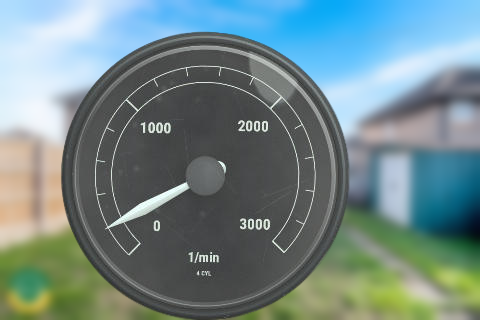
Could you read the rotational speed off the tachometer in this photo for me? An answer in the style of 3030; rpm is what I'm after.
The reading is 200; rpm
